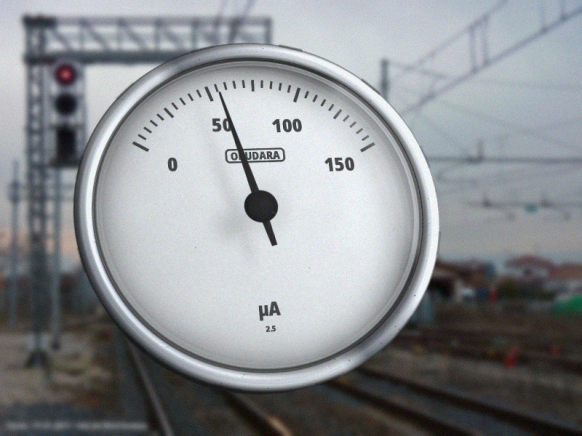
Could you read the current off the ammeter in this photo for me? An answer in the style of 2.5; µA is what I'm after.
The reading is 55; µA
